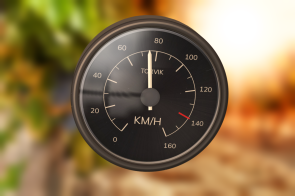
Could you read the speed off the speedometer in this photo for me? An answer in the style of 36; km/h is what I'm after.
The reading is 75; km/h
